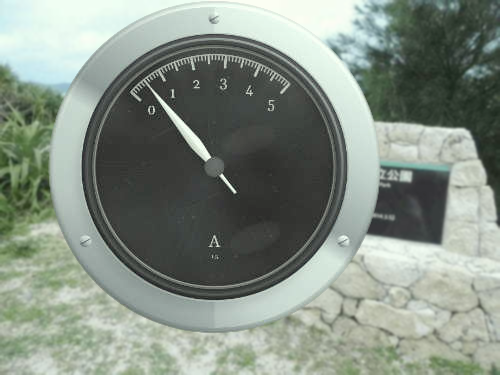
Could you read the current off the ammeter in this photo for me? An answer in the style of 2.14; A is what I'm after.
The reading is 0.5; A
